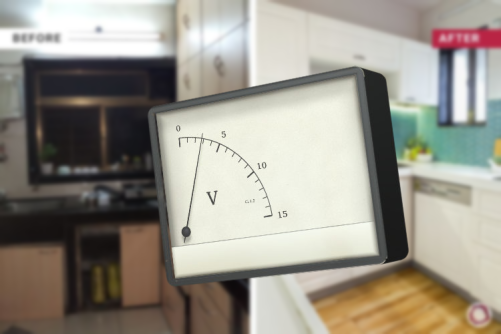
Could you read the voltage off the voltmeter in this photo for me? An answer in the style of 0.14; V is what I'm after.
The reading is 3; V
